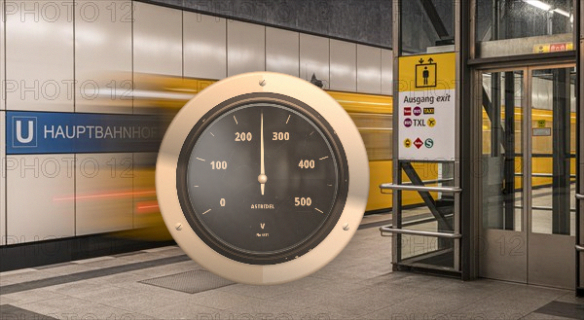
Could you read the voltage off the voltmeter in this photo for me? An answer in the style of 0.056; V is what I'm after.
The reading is 250; V
